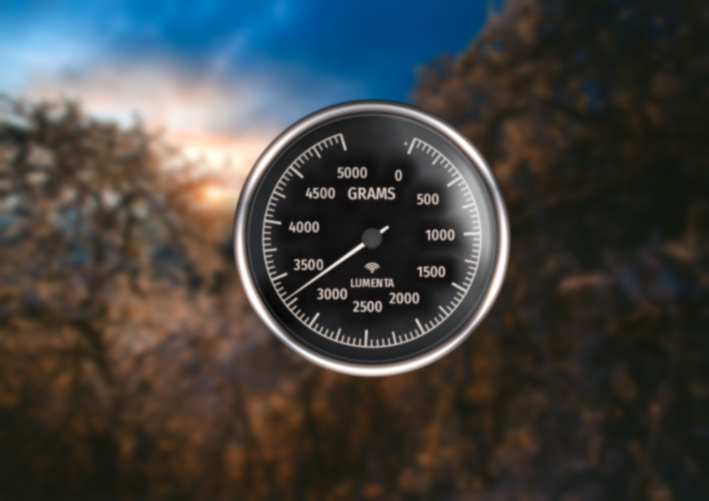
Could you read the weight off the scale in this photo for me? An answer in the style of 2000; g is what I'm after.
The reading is 3300; g
